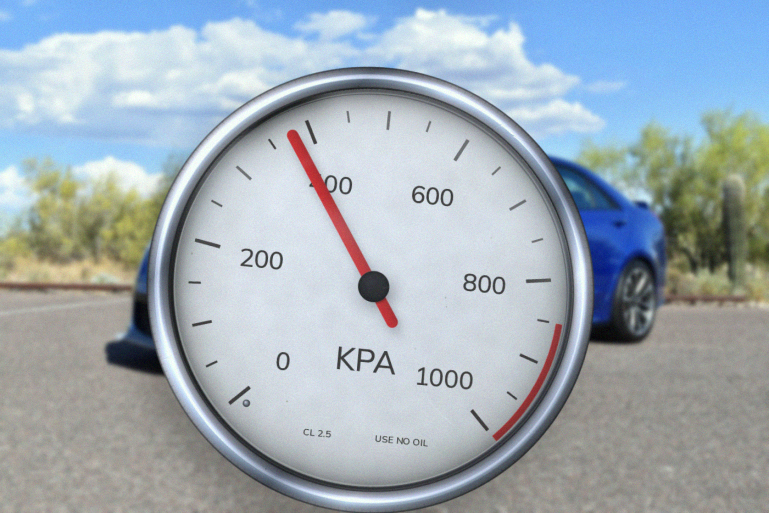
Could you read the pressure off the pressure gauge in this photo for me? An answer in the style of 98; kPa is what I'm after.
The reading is 375; kPa
